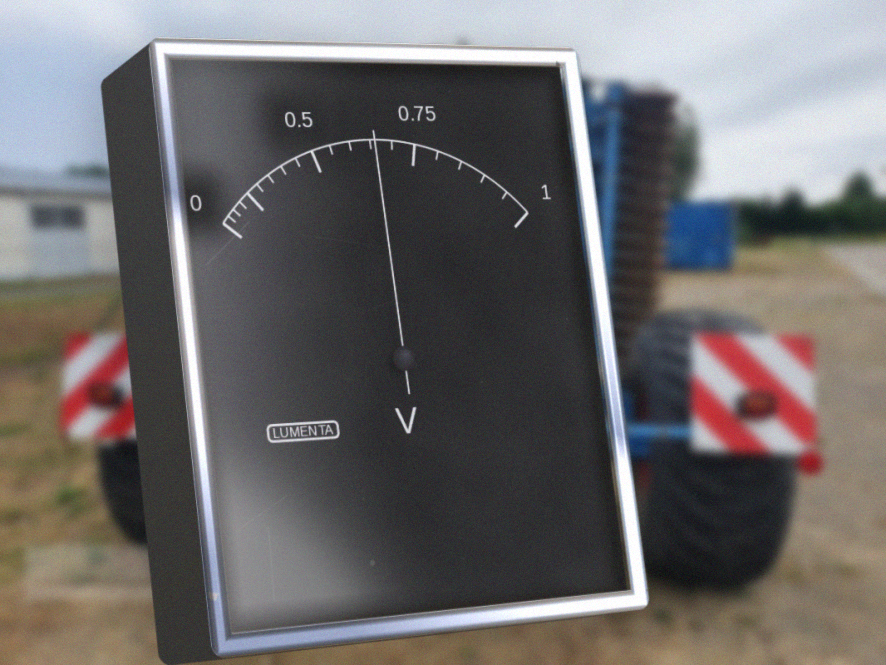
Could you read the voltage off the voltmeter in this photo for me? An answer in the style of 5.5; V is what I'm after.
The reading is 0.65; V
